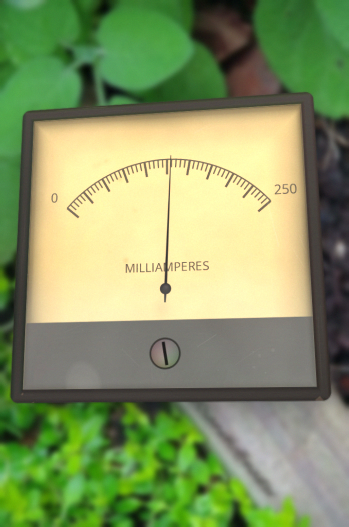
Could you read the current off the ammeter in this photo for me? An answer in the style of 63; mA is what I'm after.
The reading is 130; mA
